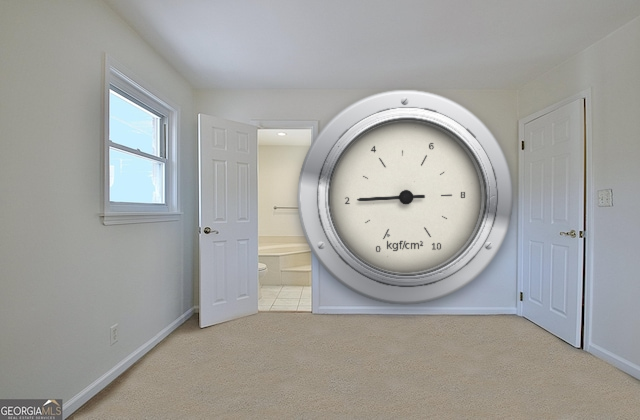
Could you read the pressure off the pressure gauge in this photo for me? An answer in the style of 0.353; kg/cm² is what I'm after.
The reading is 2; kg/cm²
